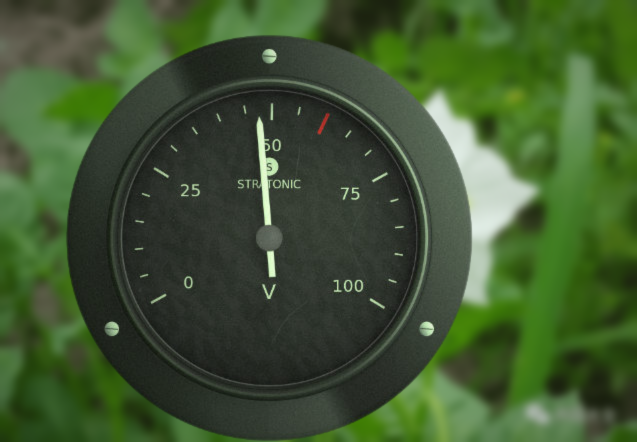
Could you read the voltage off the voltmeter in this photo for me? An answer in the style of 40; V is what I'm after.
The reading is 47.5; V
